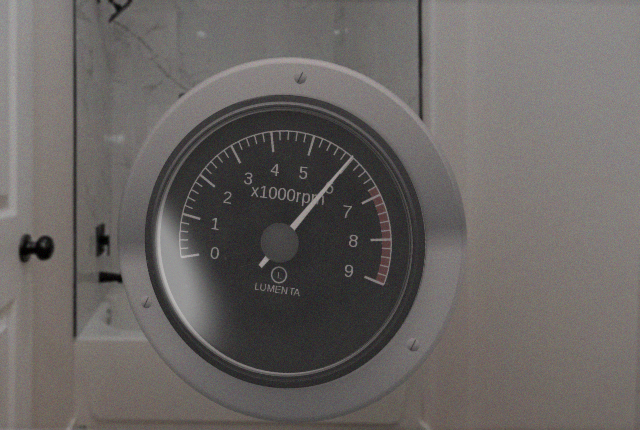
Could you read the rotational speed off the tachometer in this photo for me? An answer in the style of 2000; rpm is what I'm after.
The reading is 6000; rpm
